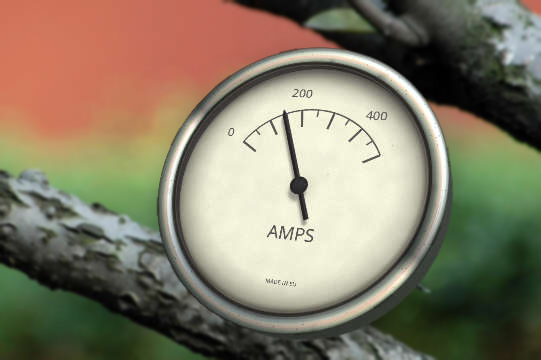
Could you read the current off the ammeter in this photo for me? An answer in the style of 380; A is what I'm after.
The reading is 150; A
